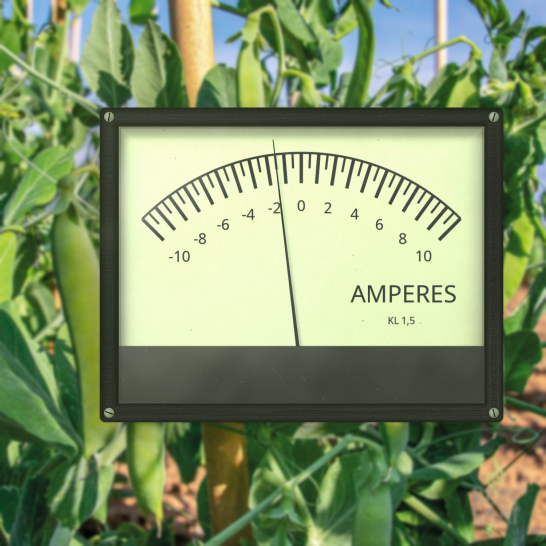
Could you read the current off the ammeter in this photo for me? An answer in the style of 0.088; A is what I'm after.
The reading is -1.5; A
